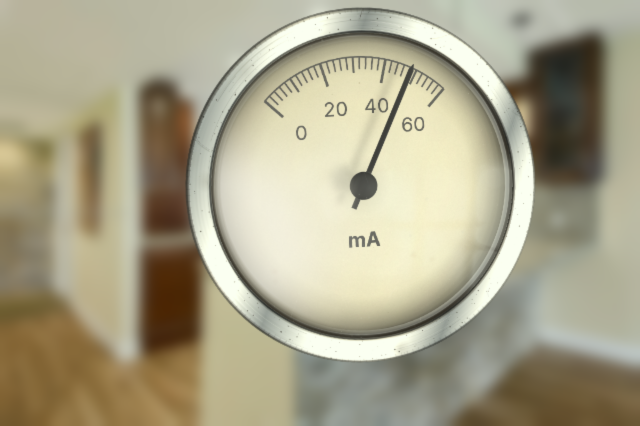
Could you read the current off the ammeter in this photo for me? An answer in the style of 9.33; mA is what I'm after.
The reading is 48; mA
